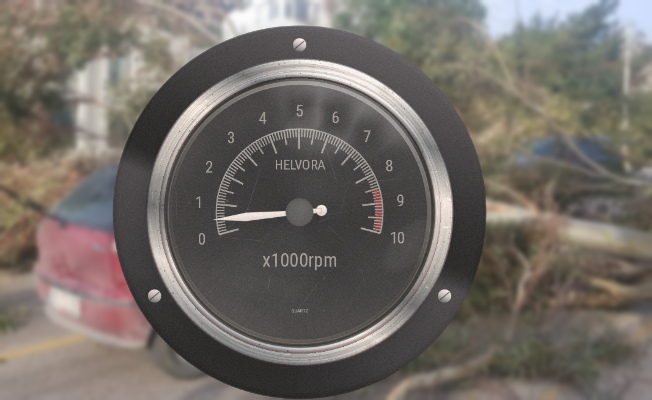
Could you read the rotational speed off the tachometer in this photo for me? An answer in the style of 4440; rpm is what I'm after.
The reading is 500; rpm
